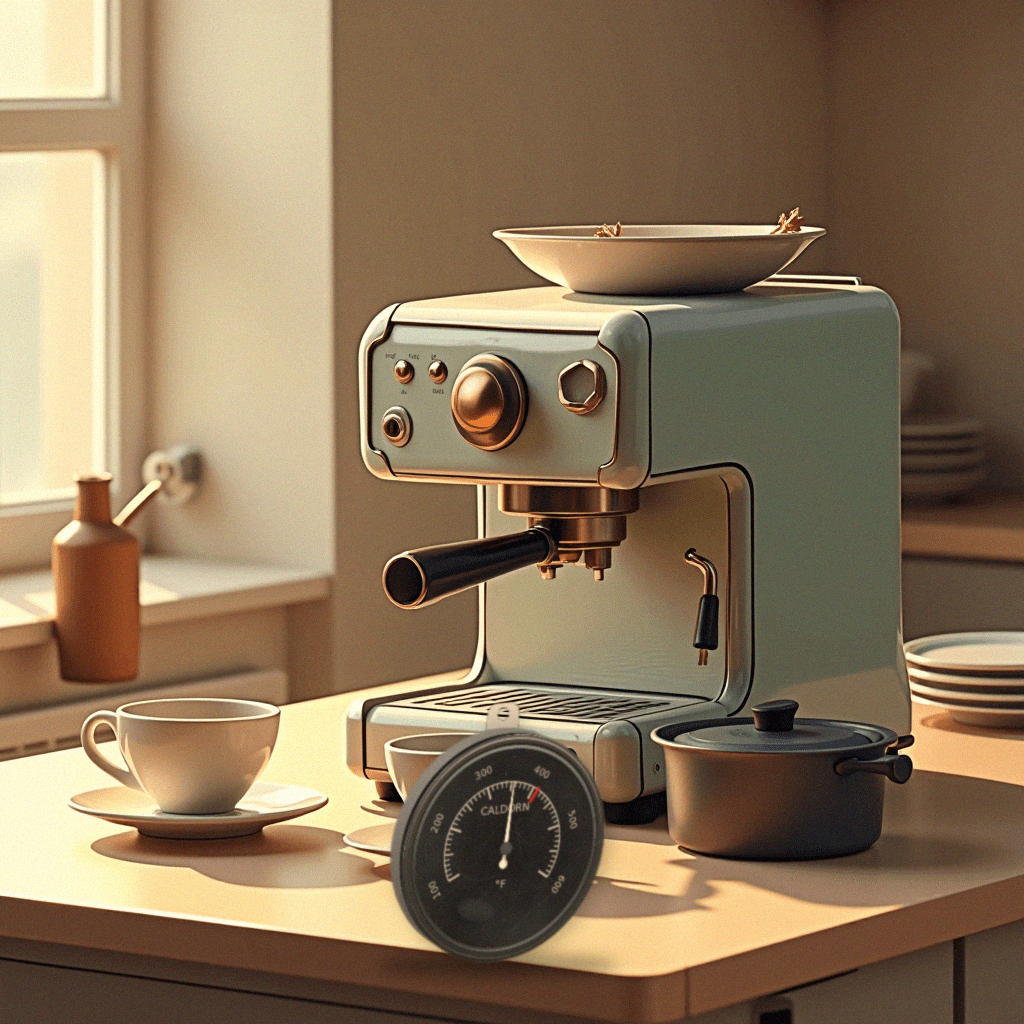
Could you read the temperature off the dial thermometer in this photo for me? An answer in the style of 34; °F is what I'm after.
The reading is 350; °F
